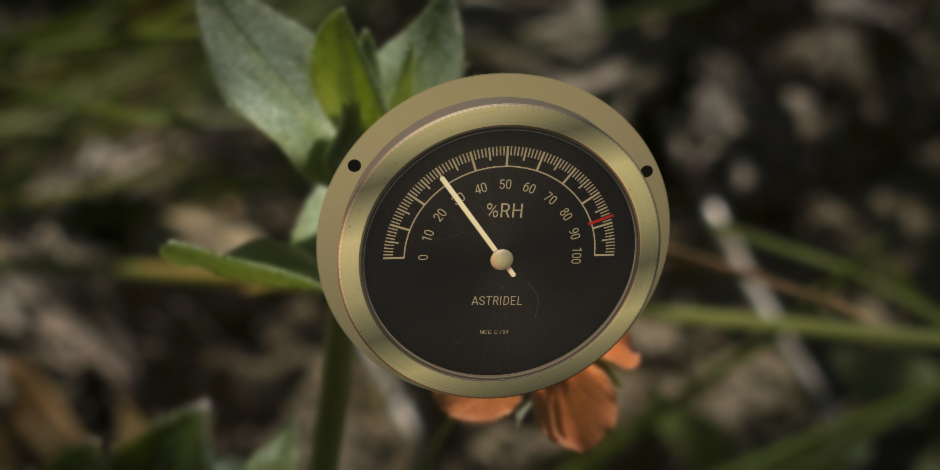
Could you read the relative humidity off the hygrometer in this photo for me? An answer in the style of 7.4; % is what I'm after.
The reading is 30; %
